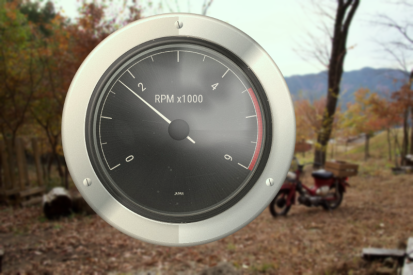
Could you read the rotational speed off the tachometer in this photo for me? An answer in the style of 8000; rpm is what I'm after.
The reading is 1750; rpm
